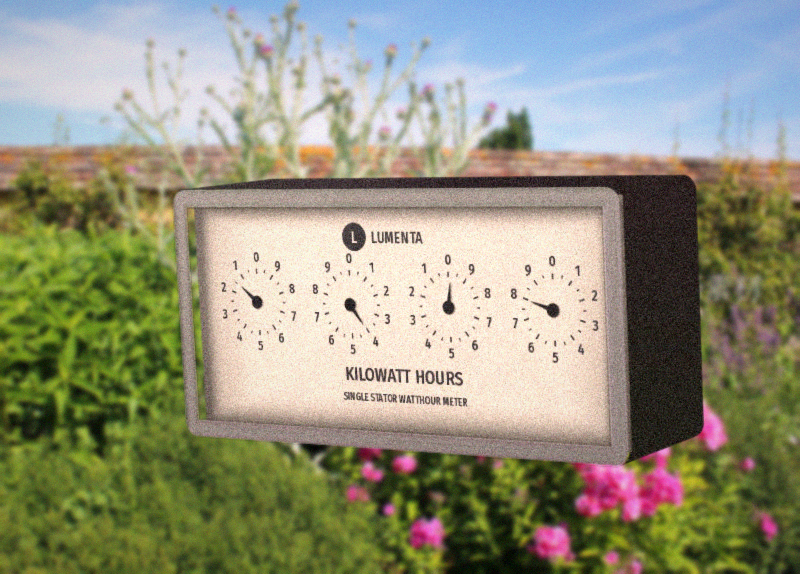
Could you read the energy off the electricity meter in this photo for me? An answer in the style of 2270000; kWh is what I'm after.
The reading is 1398; kWh
